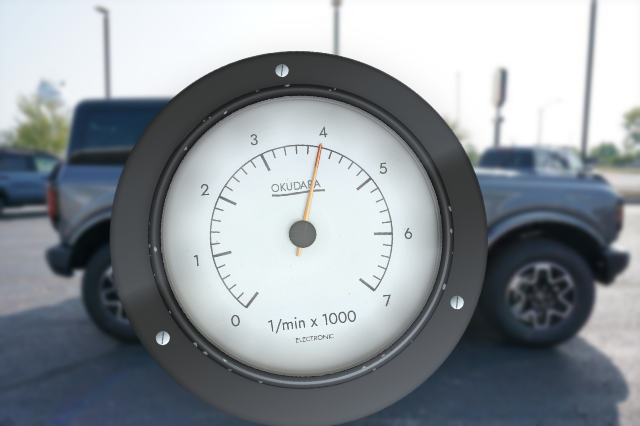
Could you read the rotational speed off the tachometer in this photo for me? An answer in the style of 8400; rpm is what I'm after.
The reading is 4000; rpm
